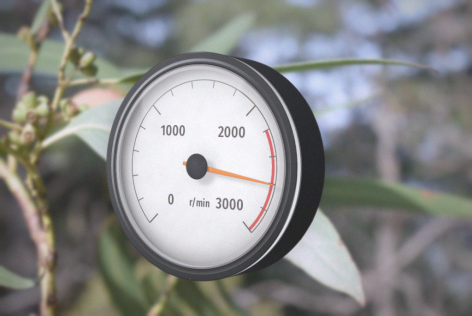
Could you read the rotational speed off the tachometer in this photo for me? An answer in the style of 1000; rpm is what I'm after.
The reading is 2600; rpm
